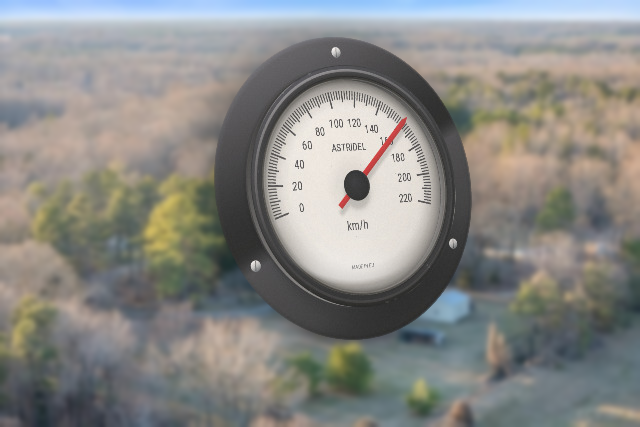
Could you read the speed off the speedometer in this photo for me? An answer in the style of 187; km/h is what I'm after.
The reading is 160; km/h
